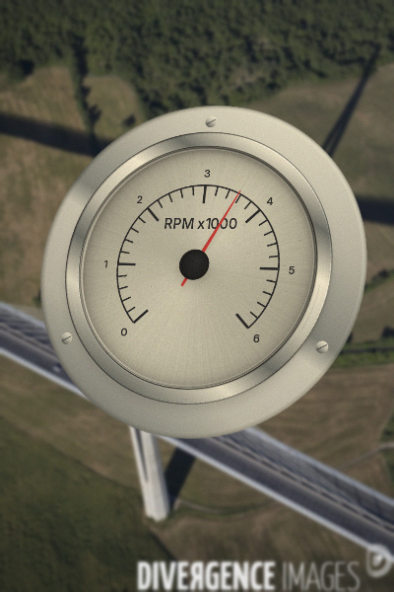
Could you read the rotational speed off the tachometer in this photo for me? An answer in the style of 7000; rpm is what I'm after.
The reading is 3600; rpm
